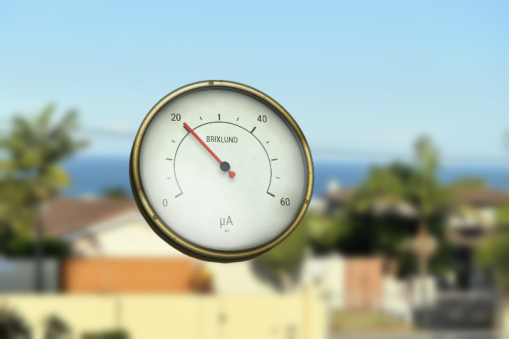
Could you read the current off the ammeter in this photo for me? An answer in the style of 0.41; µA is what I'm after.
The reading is 20; µA
